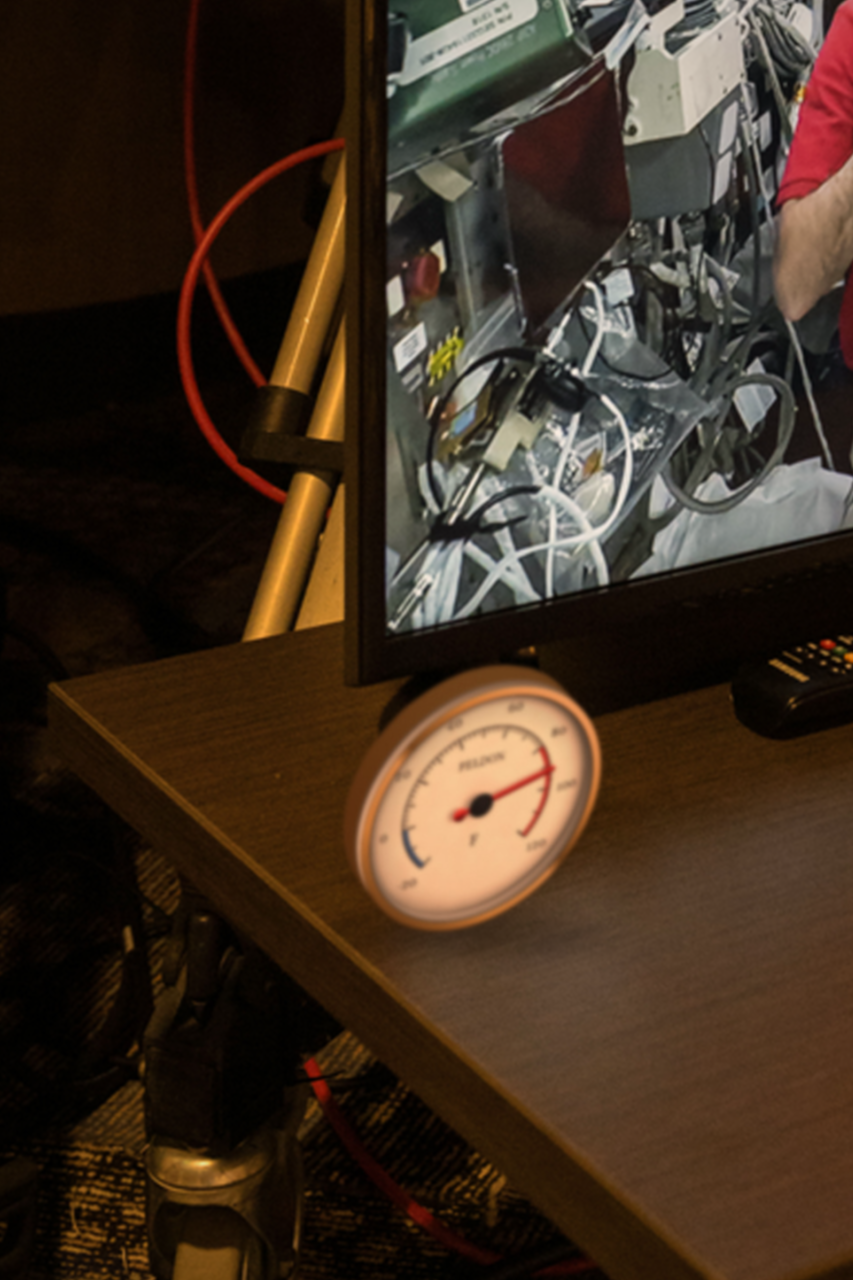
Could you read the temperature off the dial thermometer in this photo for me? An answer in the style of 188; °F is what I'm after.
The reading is 90; °F
